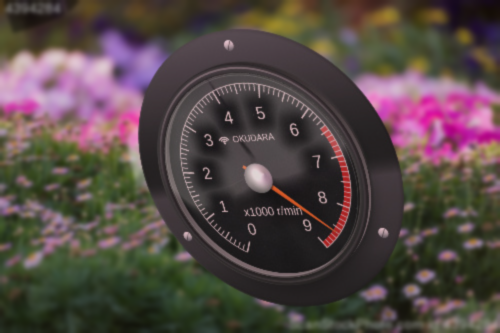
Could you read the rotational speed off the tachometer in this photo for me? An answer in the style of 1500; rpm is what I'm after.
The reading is 8500; rpm
